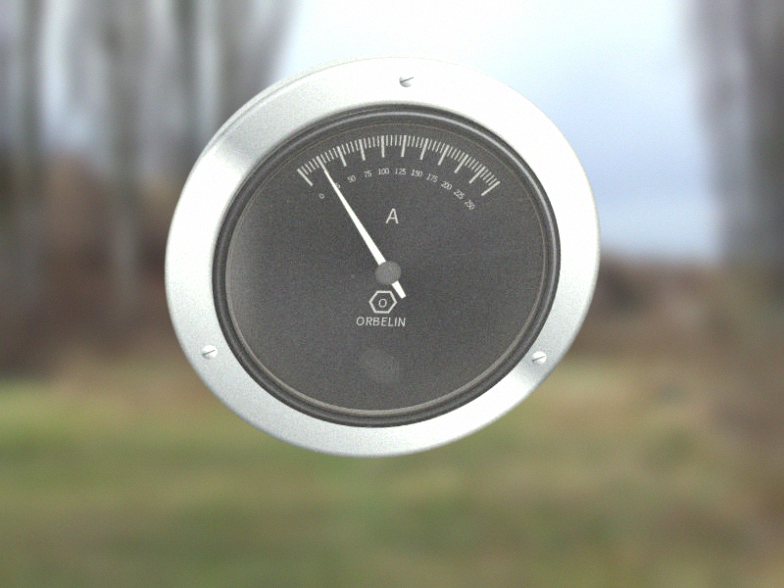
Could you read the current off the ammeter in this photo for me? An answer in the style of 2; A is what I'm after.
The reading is 25; A
